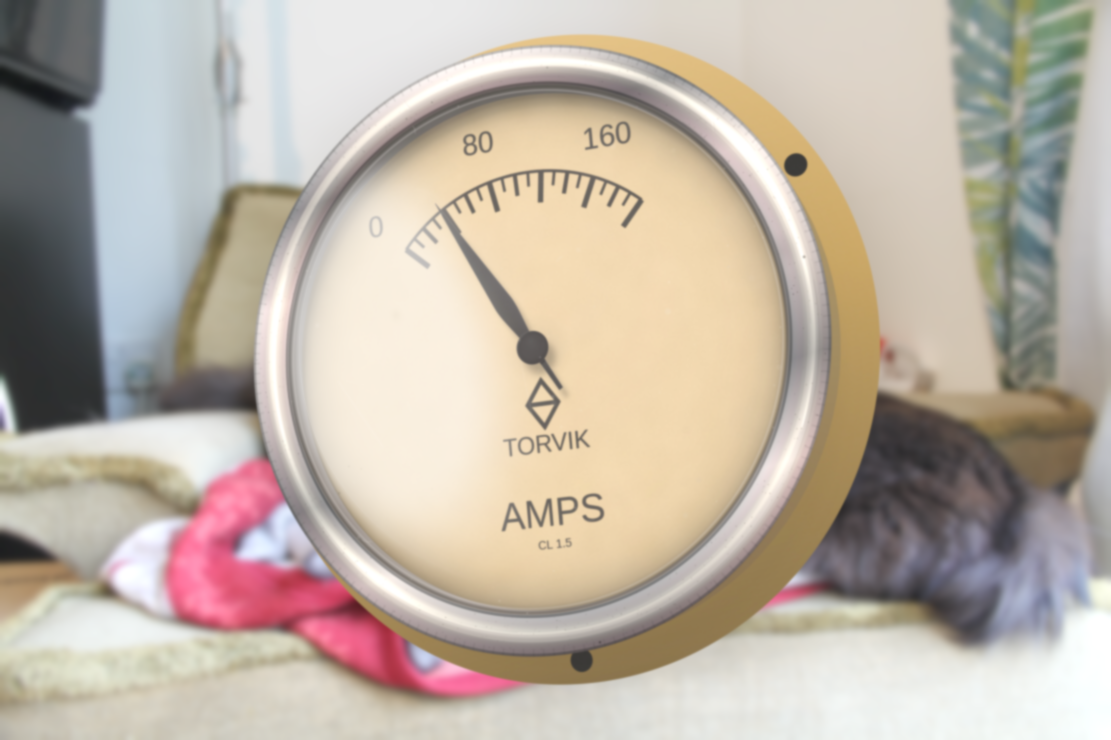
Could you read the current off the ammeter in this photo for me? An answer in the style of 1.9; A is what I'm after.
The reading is 40; A
